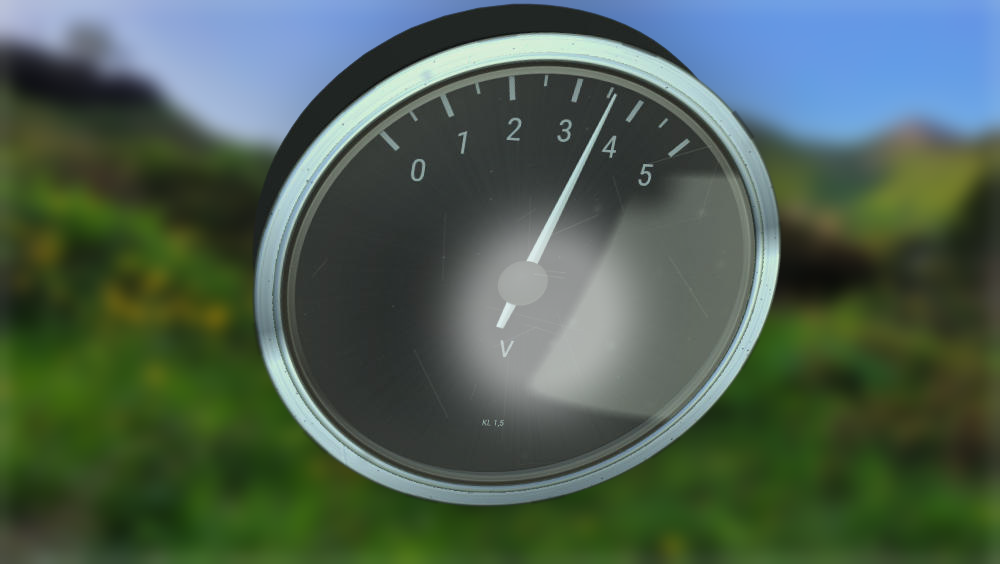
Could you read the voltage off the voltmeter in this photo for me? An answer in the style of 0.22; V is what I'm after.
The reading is 3.5; V
